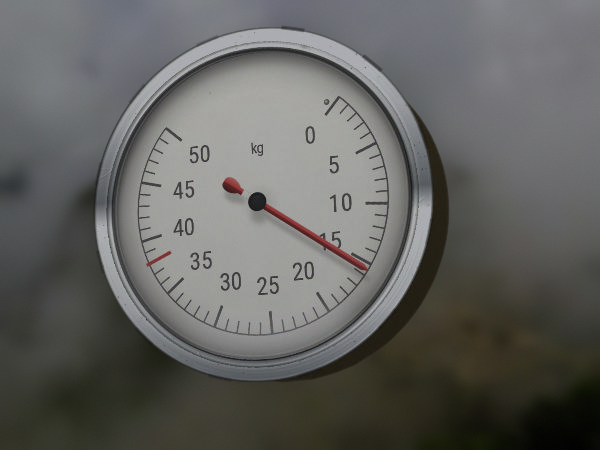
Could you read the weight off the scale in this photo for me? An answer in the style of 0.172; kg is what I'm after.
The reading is 15.5; kg
